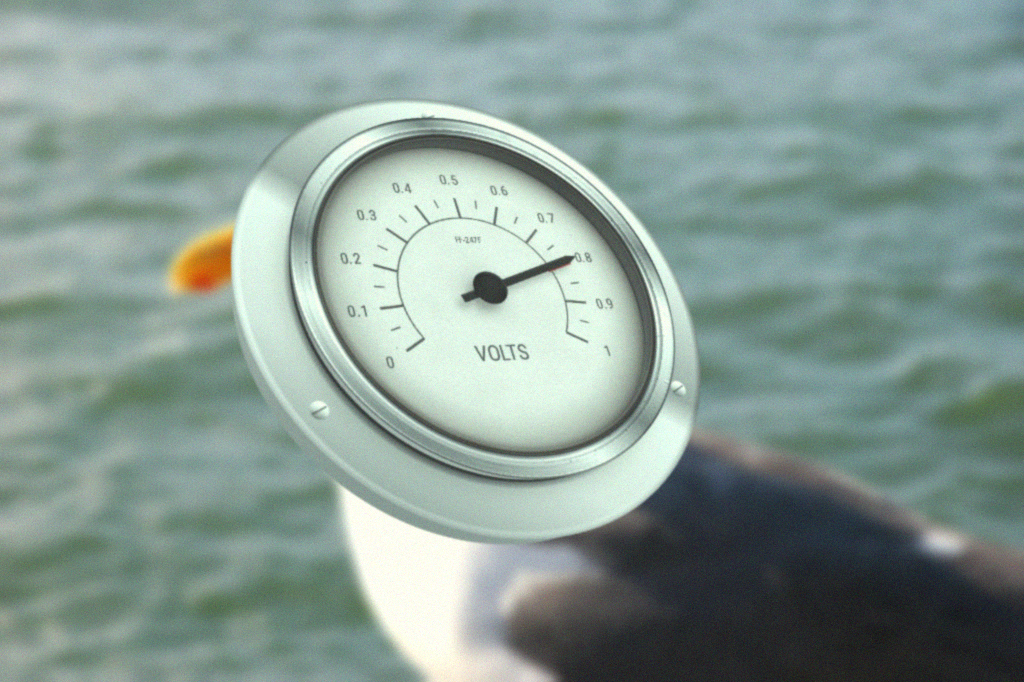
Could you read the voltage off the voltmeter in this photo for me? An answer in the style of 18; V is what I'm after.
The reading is 0.8; V
